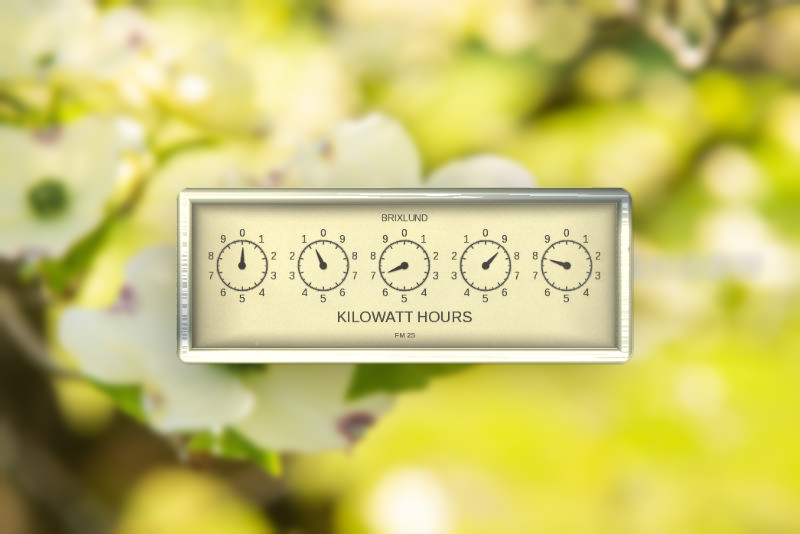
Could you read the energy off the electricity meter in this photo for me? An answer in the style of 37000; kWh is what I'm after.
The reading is 688; kWh
